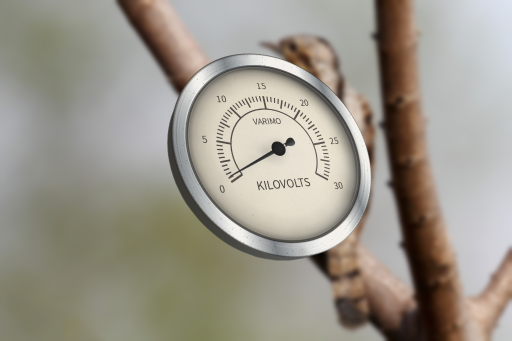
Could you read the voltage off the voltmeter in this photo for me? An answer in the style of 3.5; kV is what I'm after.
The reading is 0.5; kV
